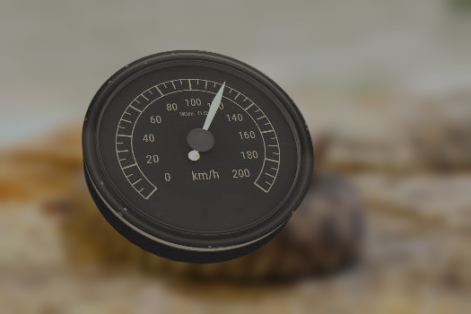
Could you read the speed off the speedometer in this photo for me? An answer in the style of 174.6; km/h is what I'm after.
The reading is 120; km/h
